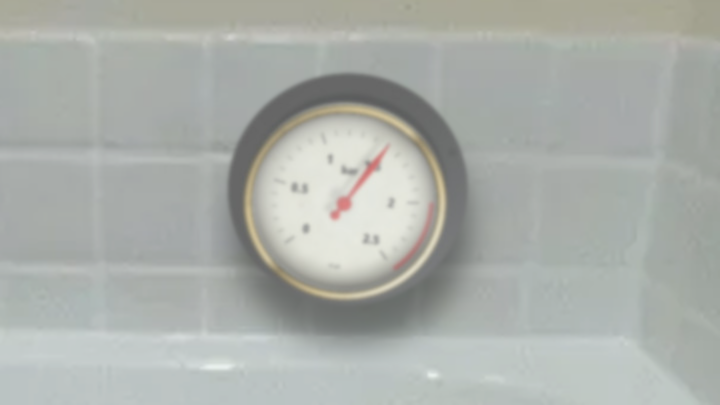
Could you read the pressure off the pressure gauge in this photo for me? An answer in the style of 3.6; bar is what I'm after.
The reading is 1.5; bar
